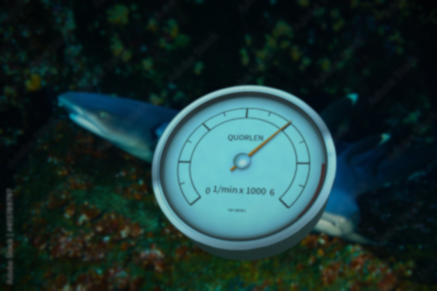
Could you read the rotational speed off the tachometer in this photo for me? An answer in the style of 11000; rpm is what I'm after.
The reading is 4000; rpm
